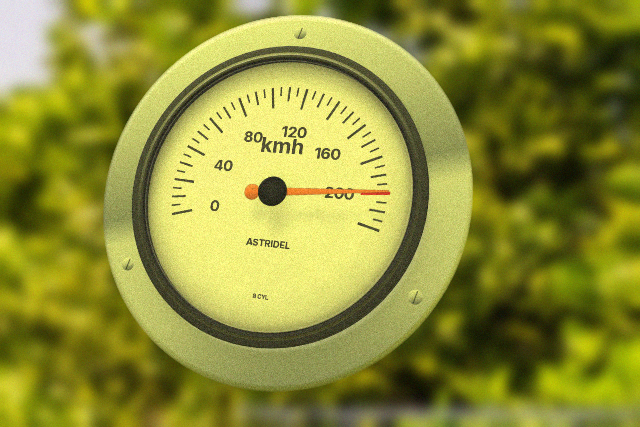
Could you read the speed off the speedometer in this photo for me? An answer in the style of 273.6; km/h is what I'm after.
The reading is 200; km/h
